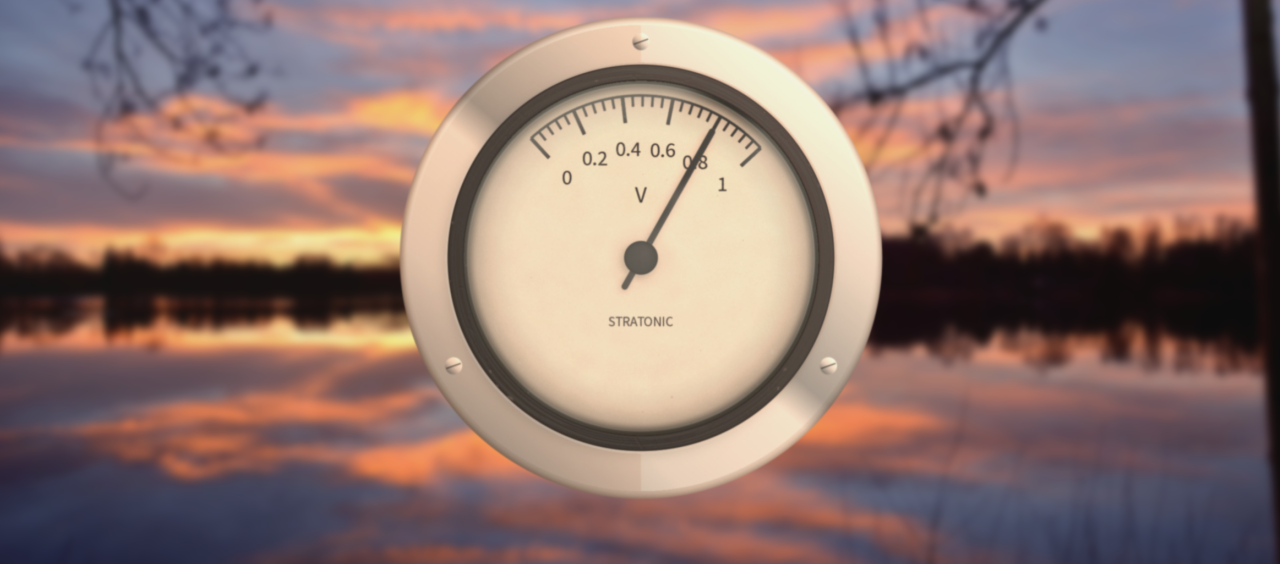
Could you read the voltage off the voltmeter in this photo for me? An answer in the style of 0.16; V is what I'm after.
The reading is 0.8; V
